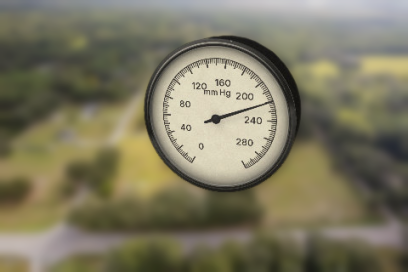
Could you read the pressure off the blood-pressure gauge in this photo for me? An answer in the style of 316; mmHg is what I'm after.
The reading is 220; mmHg
